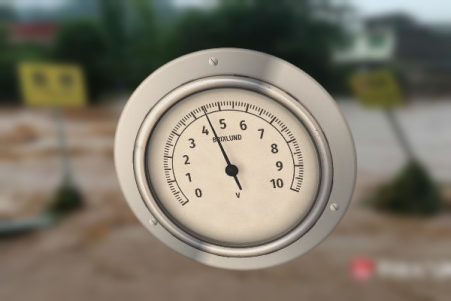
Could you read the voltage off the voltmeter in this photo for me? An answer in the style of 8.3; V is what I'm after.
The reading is 4.5; V
